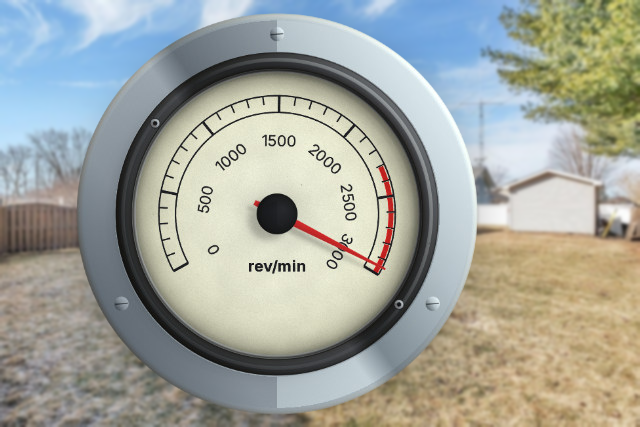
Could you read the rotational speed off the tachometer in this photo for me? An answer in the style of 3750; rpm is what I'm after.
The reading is 2950; rpm
